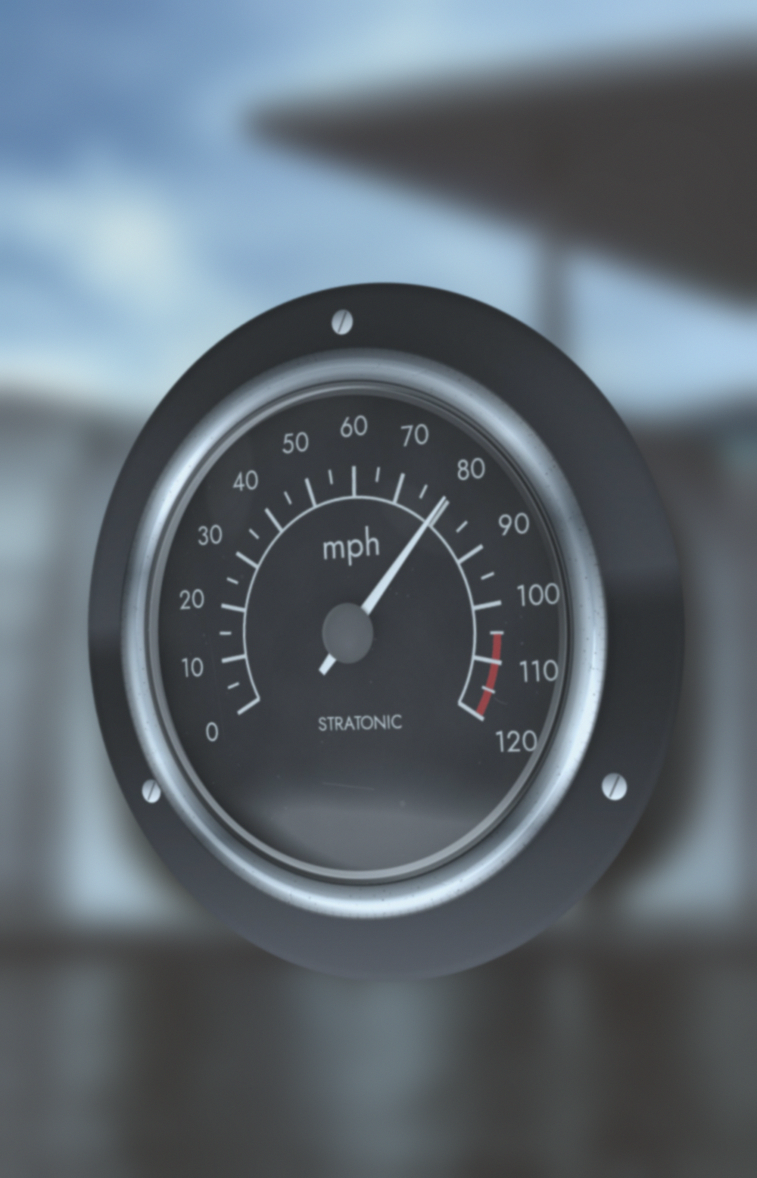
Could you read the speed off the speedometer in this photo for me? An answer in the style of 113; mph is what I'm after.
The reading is 80; mph
